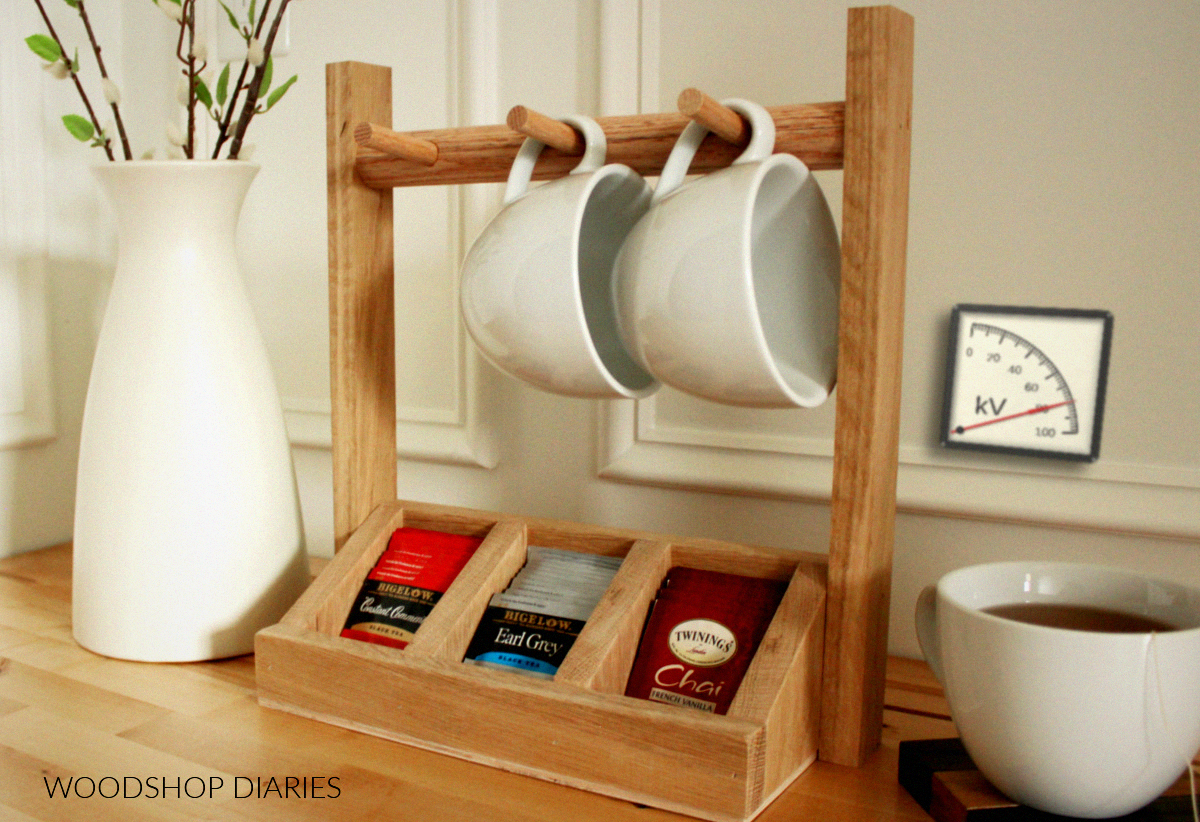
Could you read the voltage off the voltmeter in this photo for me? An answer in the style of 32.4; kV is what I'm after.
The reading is 80; kV
